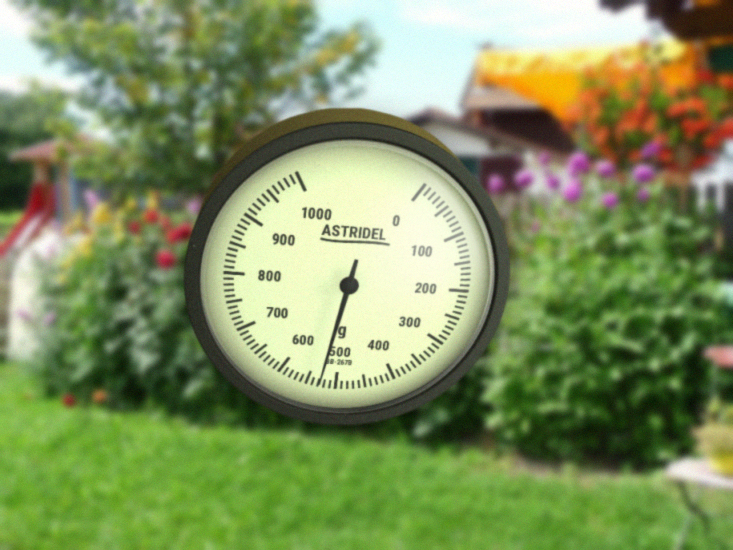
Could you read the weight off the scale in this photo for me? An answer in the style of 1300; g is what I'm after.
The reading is 530; g
